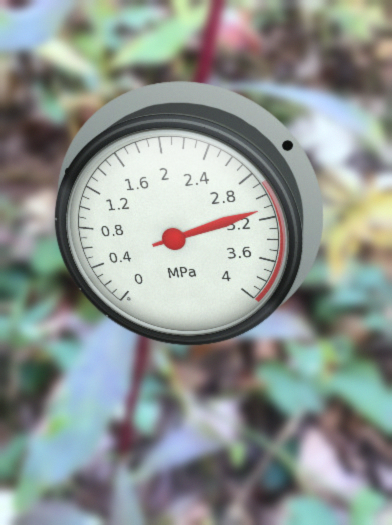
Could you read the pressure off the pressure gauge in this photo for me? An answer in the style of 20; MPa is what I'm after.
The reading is 3.1; MPa
